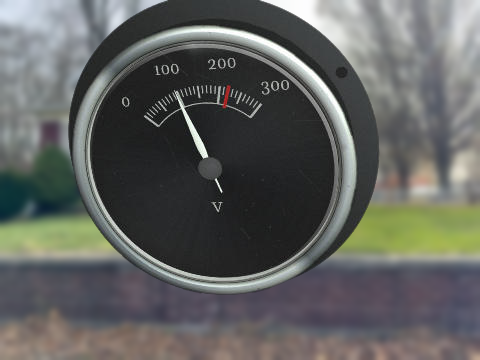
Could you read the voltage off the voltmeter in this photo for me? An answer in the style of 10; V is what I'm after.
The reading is 100; V
